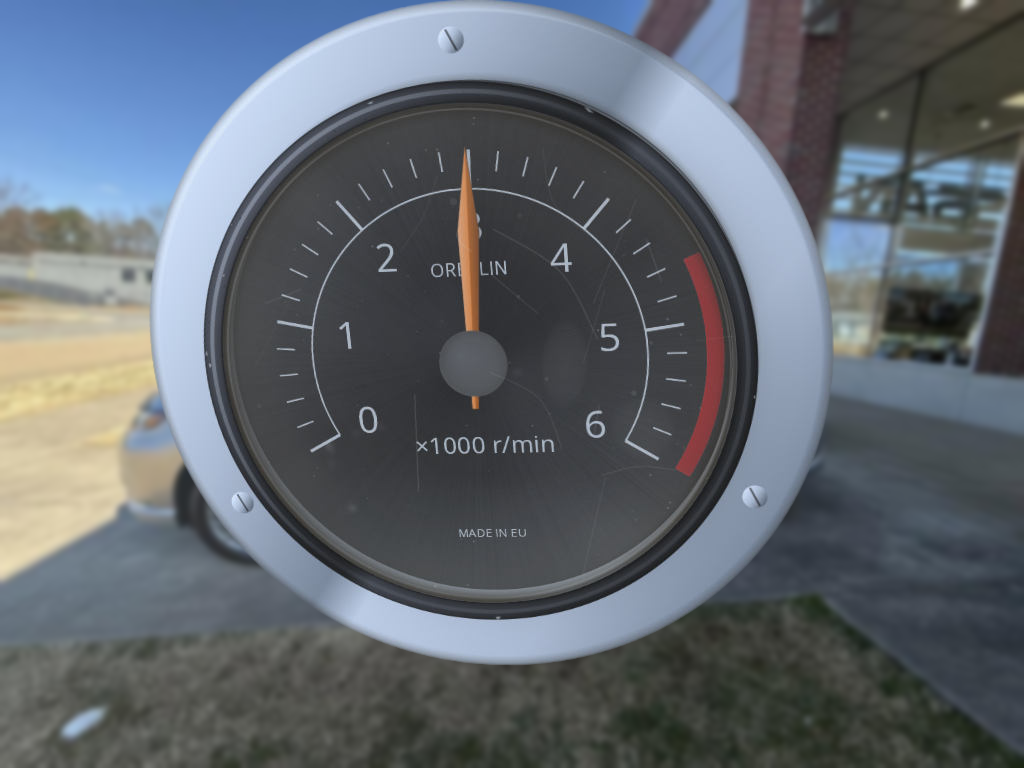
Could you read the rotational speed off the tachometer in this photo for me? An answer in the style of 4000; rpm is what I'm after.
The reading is 3000; rpm
